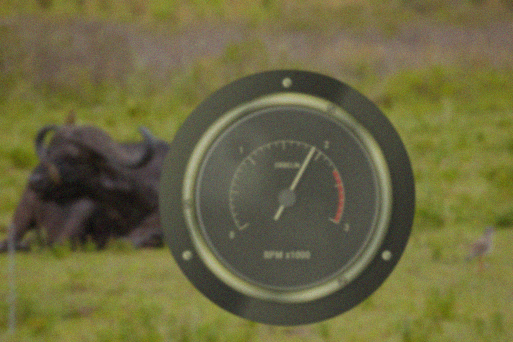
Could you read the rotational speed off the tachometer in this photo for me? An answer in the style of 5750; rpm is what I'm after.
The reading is 1900; rpm
